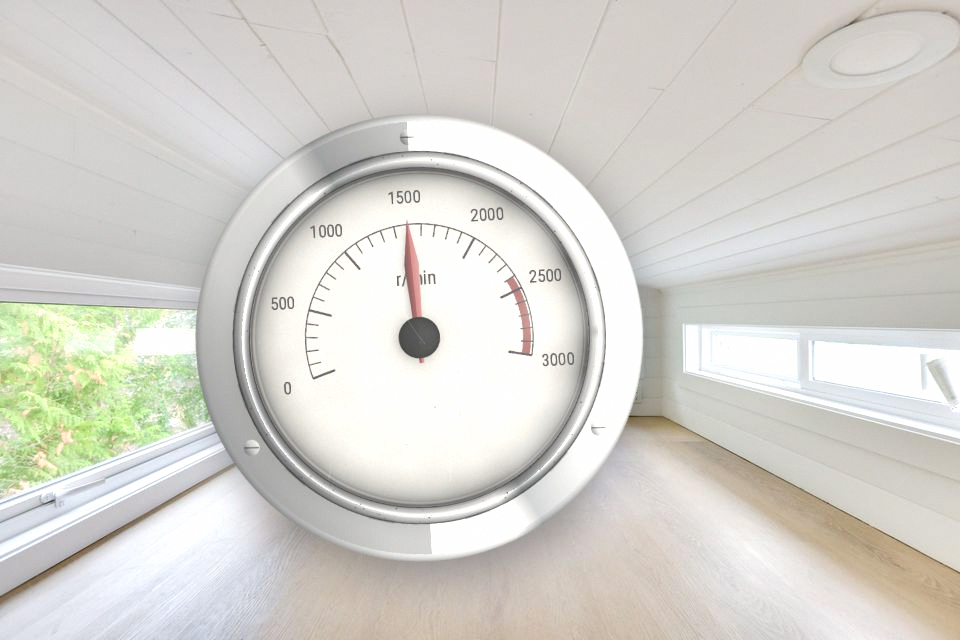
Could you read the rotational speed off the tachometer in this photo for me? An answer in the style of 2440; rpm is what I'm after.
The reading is 1500; rpm
